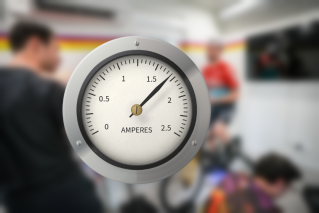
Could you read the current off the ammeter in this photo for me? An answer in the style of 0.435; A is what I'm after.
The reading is 1.7; A
